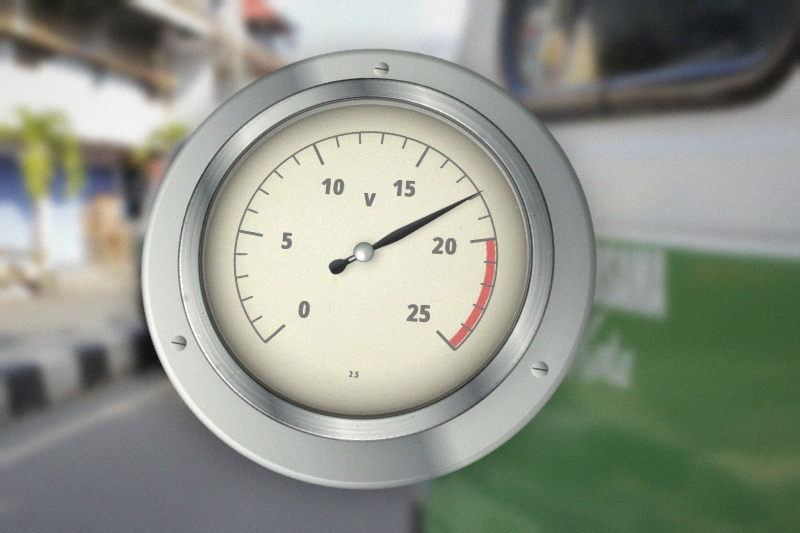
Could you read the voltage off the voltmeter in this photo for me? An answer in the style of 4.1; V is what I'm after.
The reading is 18; V
